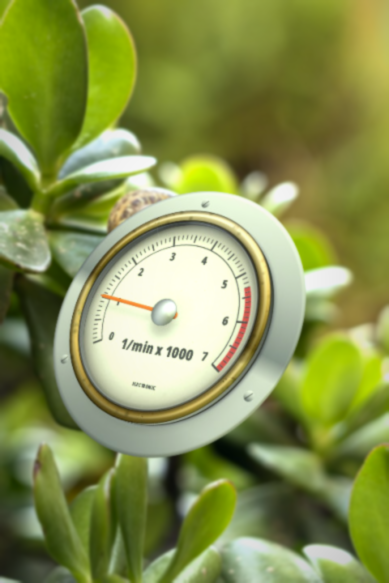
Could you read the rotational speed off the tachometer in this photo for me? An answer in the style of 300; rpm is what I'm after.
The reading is 1000; rpm
